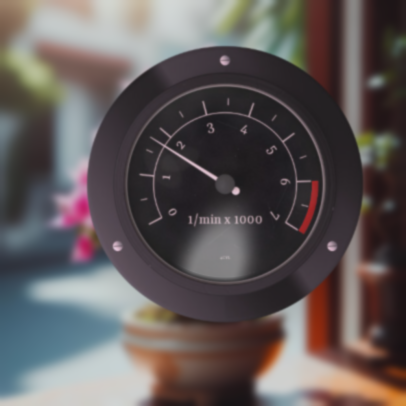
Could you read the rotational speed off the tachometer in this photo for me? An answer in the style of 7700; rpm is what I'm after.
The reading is 1750; rpm
